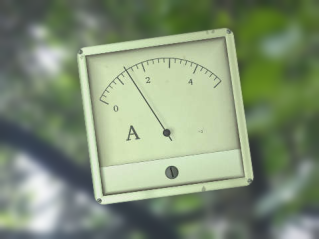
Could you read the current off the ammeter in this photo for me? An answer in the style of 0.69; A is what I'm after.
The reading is 1.4; A
